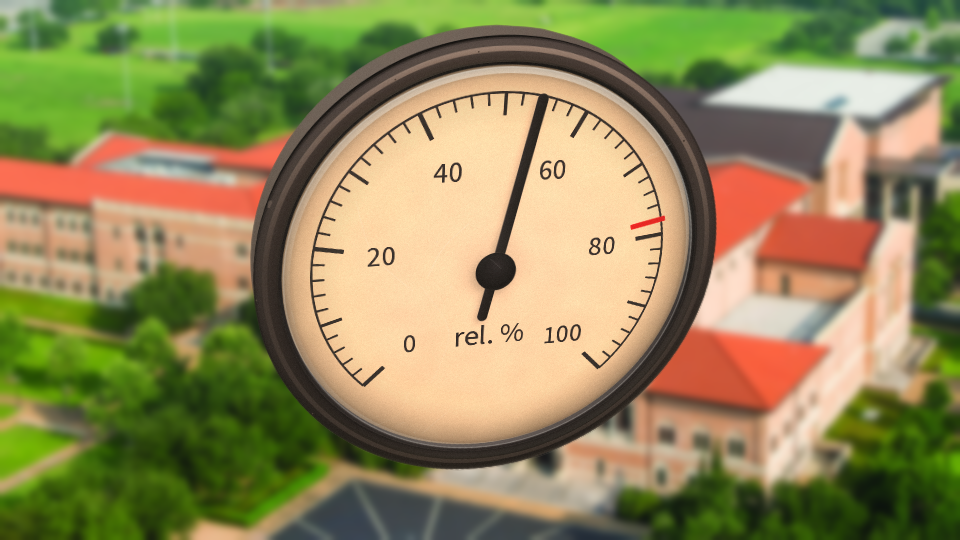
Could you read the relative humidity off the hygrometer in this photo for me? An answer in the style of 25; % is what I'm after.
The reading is 54; %
